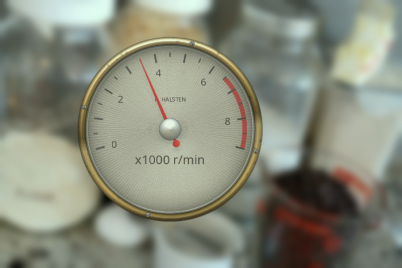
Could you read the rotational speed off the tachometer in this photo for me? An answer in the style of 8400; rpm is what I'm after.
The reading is 3500; rpm
